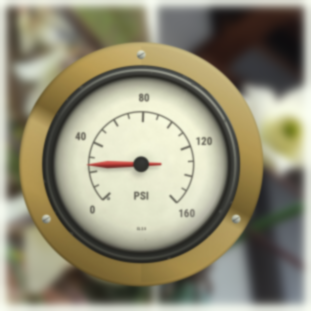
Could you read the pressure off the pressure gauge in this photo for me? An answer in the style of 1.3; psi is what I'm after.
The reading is 25; psi
